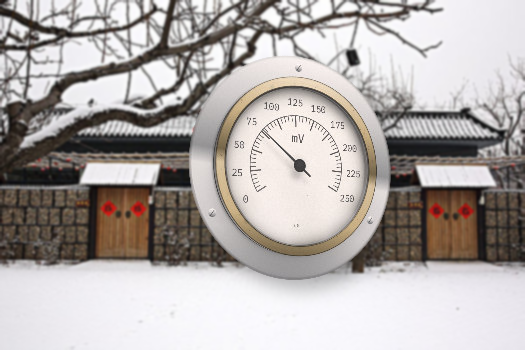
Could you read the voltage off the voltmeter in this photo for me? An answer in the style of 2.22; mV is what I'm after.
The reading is 75; mV
